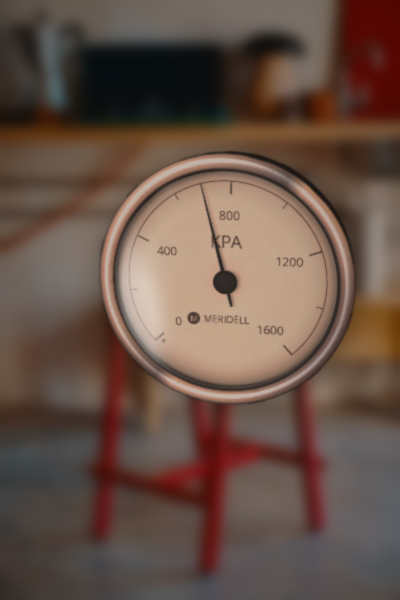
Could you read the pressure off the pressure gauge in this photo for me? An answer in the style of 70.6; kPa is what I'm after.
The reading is 700; kPa
